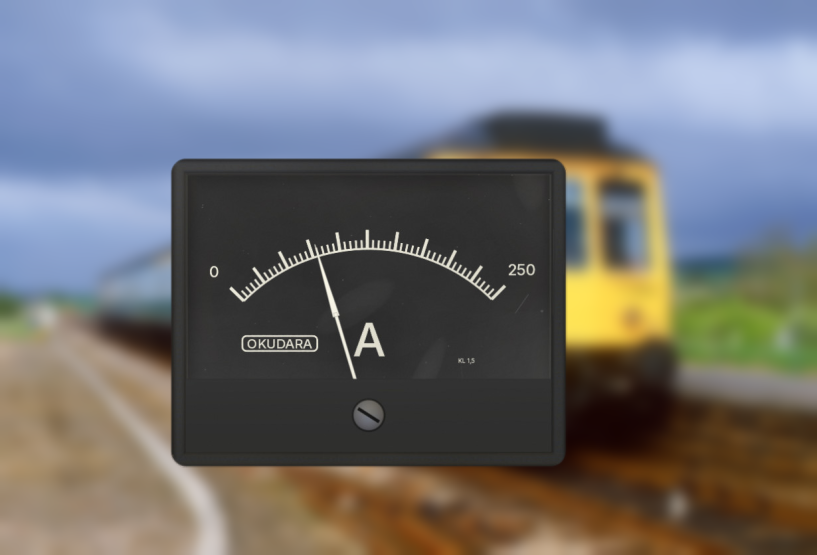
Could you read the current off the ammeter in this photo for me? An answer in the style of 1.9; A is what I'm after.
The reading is 80; A
